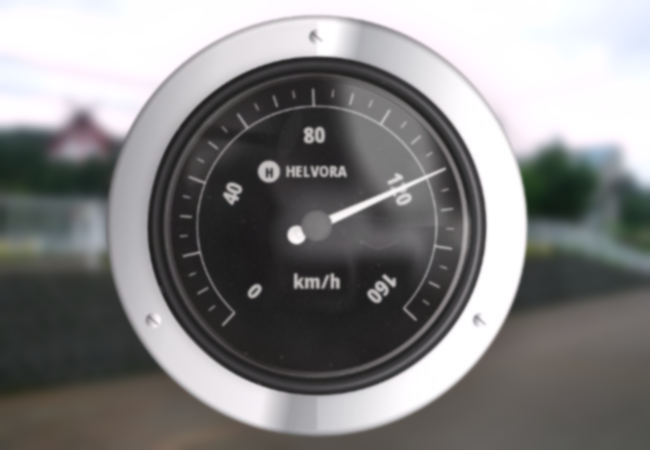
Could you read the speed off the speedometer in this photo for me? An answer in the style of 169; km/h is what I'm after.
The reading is 120; km/h
